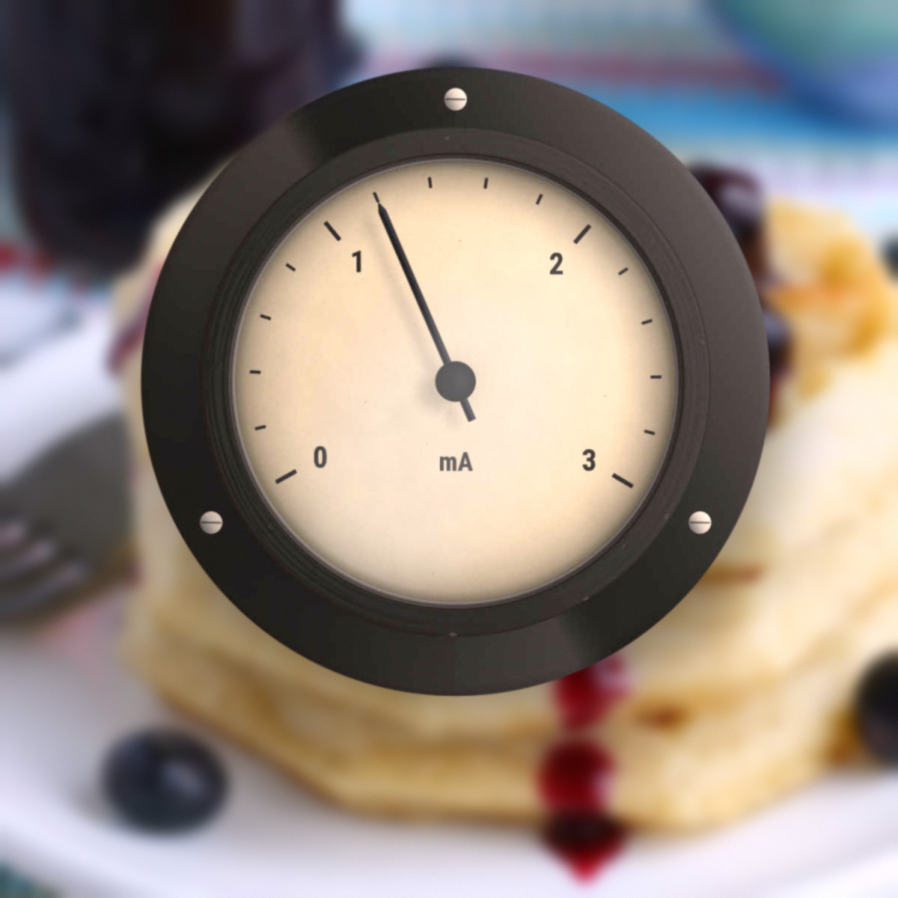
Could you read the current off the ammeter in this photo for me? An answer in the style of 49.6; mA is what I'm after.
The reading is 1.2; mA
